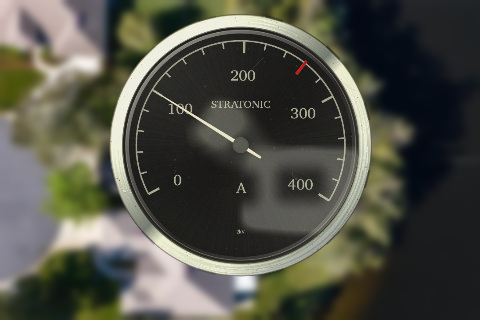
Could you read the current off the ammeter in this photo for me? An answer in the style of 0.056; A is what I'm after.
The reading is 100; A
